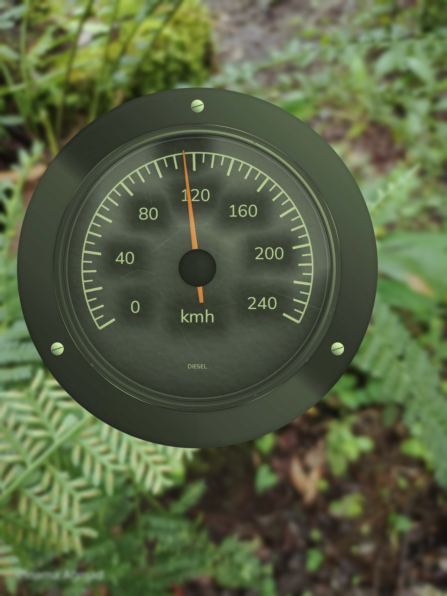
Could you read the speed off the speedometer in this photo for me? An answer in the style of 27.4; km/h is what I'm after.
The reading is 115; km/h
